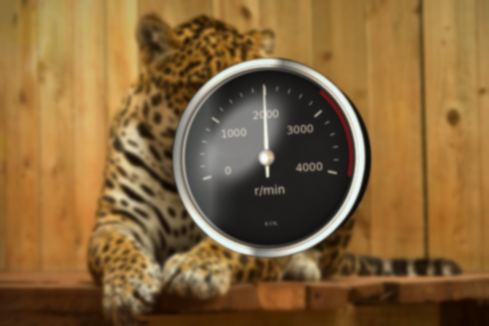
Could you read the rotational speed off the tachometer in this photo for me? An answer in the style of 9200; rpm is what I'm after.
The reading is 2000; rpm
